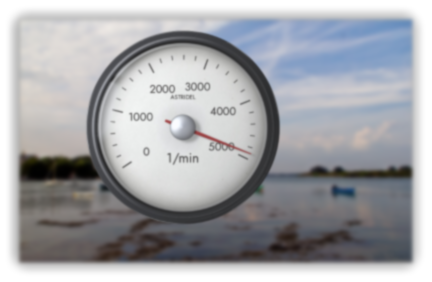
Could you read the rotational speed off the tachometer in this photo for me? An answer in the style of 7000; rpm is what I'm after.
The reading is 4900; rpm
